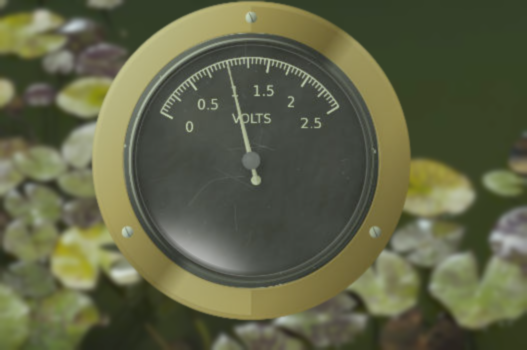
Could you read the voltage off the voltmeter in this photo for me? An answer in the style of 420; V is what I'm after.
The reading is 1; V
